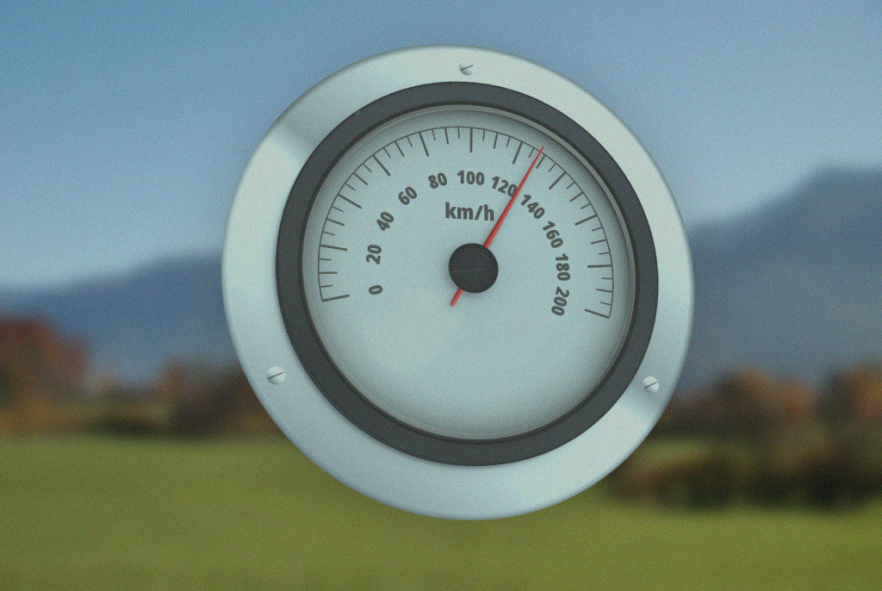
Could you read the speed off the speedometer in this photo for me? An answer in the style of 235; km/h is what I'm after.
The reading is 127.5; km/h
